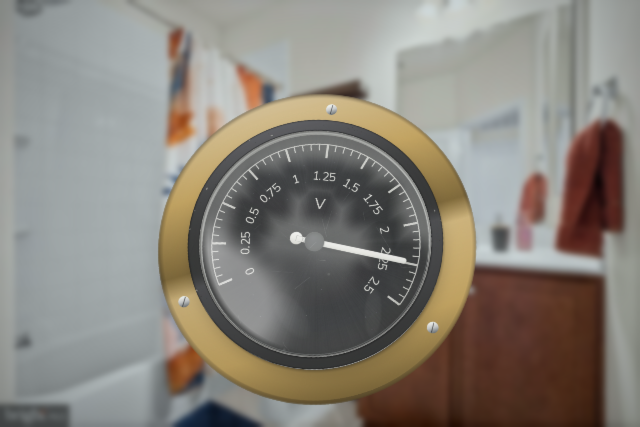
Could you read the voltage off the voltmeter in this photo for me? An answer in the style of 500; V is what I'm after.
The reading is 2.25; V
